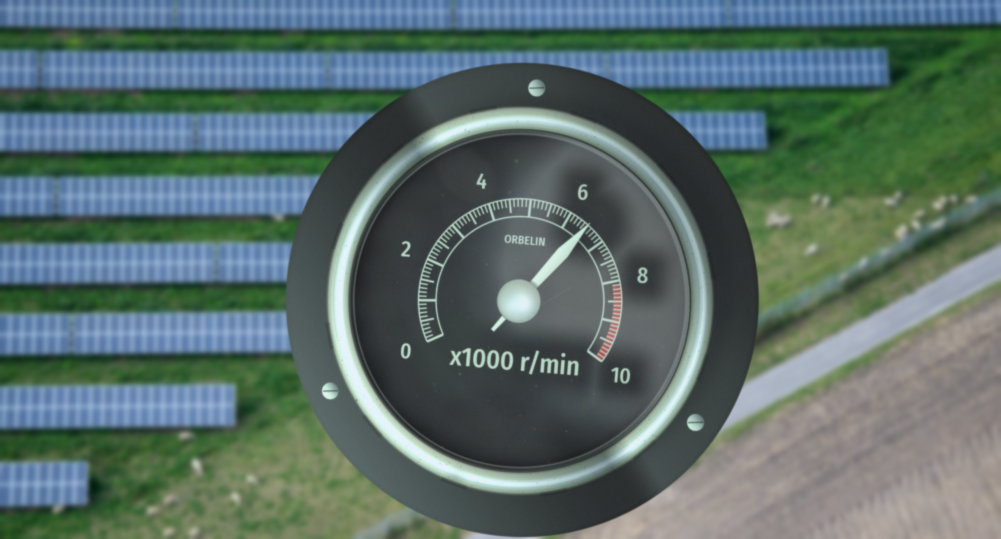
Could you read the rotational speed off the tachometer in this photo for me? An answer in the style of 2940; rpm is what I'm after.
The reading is 6500; rpm
